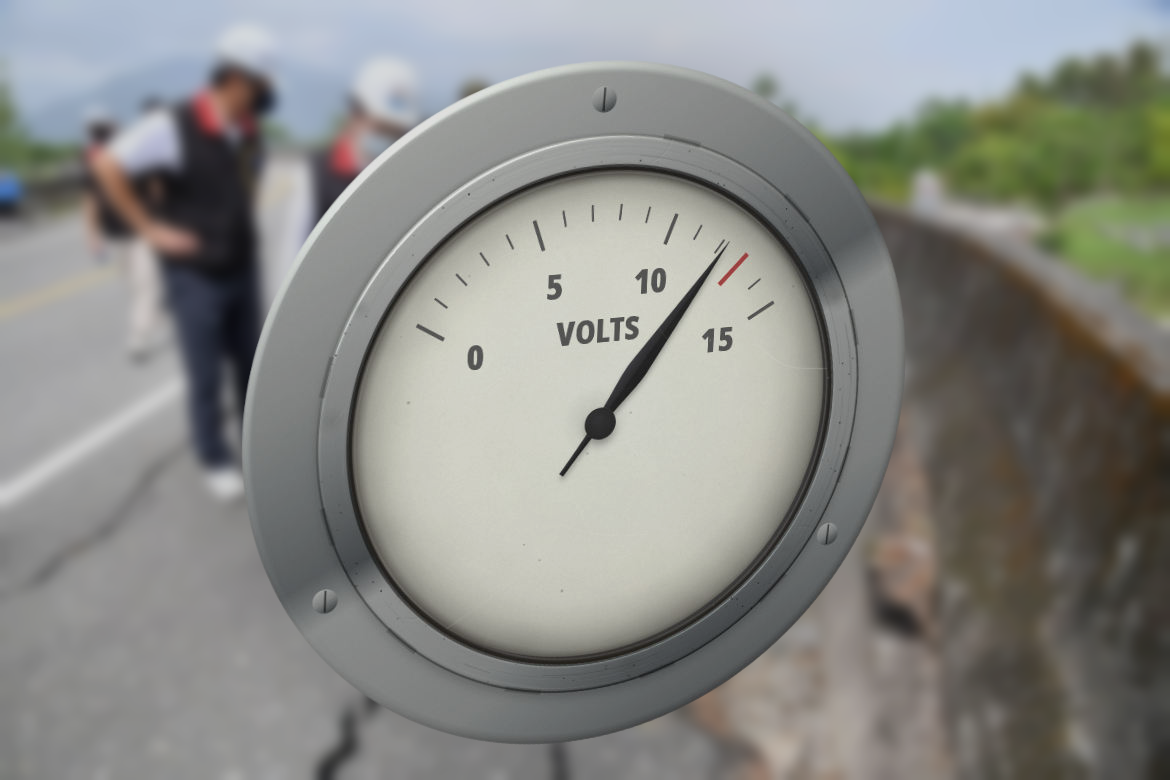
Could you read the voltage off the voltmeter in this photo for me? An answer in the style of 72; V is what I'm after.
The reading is 12; V
